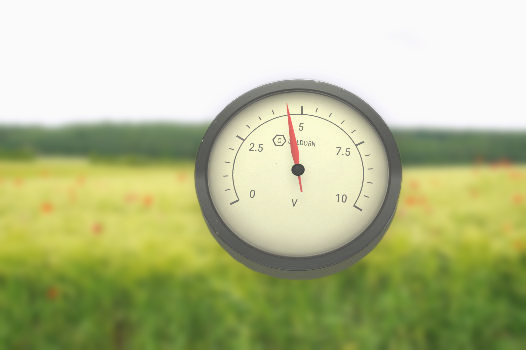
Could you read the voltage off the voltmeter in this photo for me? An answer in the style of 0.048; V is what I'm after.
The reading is 4.5; V
